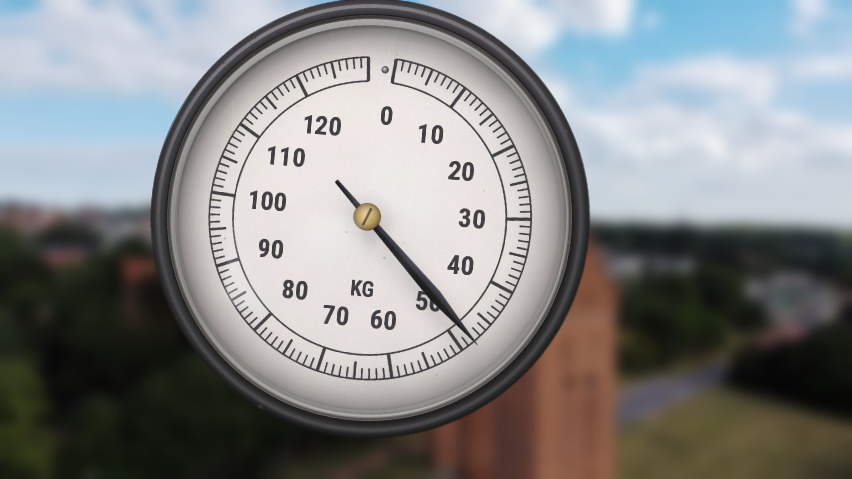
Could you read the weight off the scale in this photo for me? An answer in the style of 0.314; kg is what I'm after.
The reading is 48; kg
